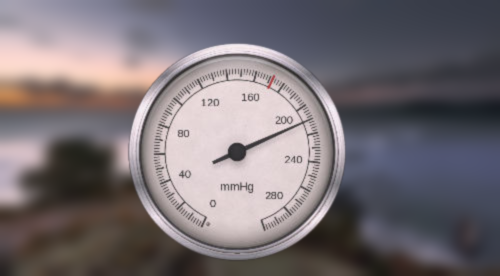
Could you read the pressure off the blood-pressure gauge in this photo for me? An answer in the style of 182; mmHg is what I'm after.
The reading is 210; mmHg
